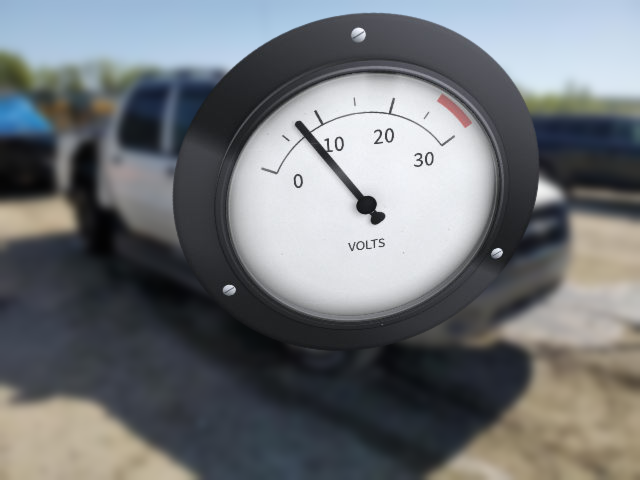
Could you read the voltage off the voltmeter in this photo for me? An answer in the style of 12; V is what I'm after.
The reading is 7.5; V
